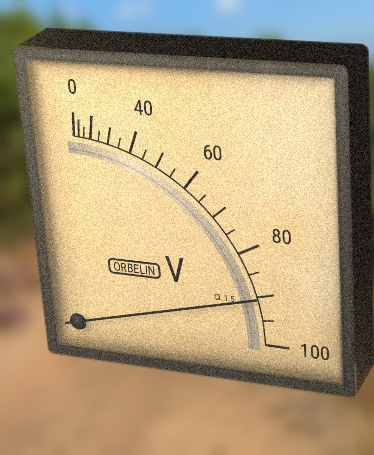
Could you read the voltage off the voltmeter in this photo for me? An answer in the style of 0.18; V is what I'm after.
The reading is 90; V
